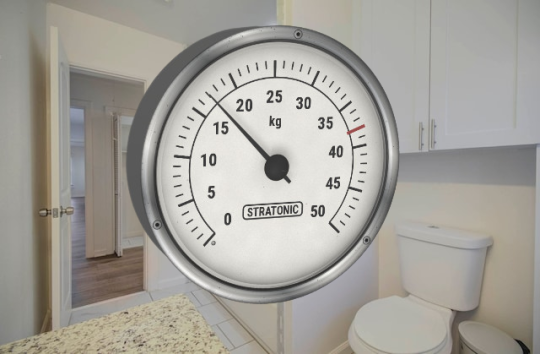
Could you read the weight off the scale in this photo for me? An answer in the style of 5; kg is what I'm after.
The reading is 17; kg
